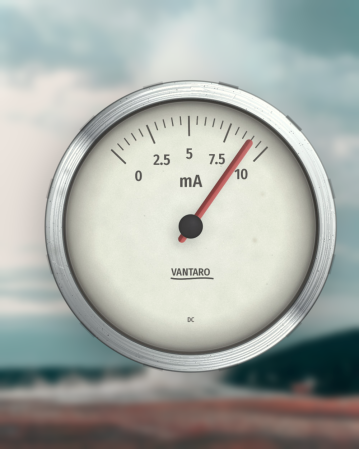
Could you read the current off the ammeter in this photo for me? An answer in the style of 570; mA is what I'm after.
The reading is 9; mA
